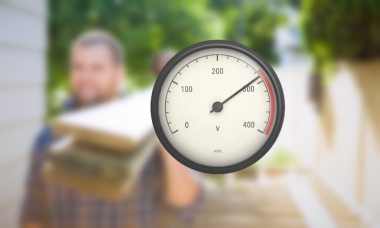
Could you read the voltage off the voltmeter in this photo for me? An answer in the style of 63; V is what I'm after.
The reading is 290; V
